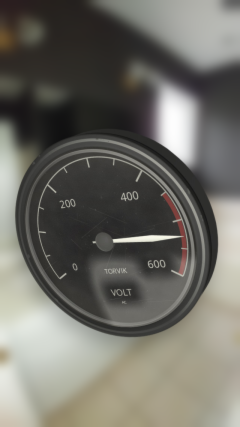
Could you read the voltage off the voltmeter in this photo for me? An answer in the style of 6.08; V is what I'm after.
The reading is 525; V
